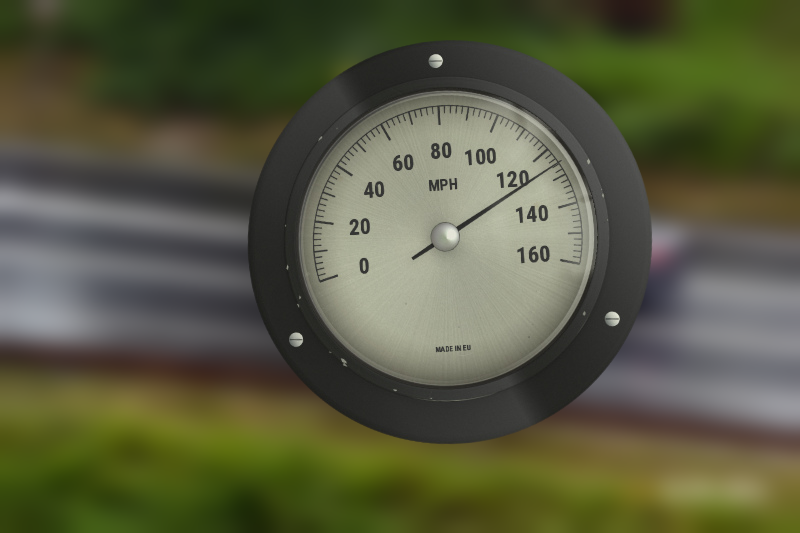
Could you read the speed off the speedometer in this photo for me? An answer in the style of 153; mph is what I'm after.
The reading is 126; mph
